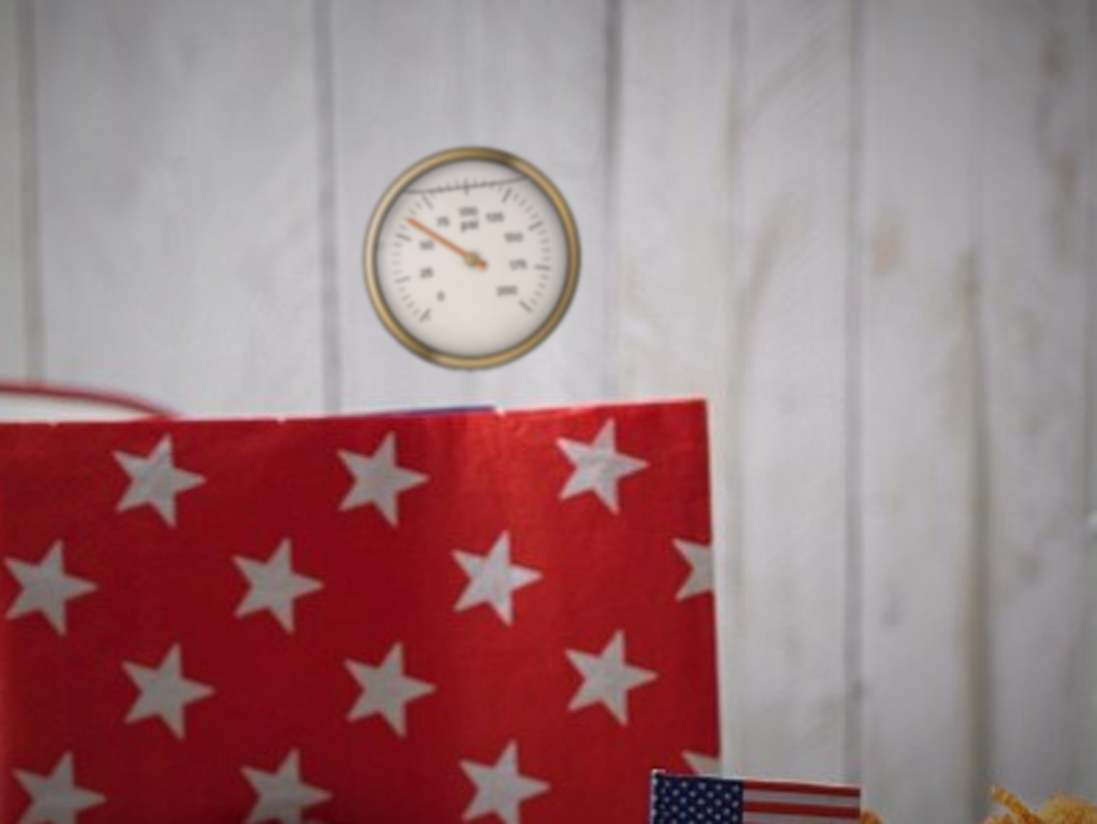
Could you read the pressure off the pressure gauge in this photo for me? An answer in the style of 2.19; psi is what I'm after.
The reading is 60; psi
